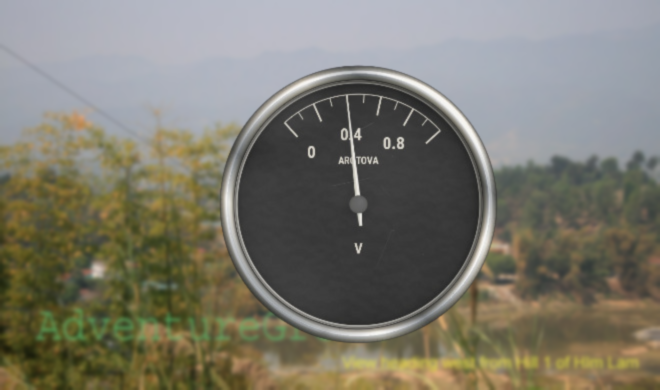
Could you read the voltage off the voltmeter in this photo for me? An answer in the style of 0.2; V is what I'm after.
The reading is 0.4; V
